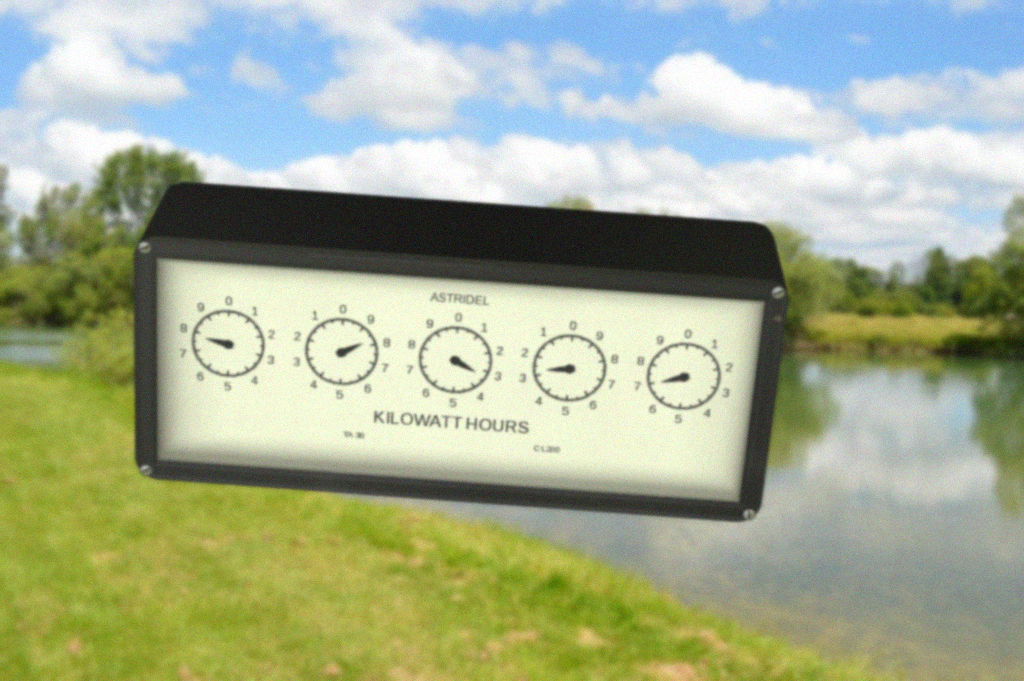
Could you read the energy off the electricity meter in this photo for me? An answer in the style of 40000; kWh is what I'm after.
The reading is 78327; kWh
